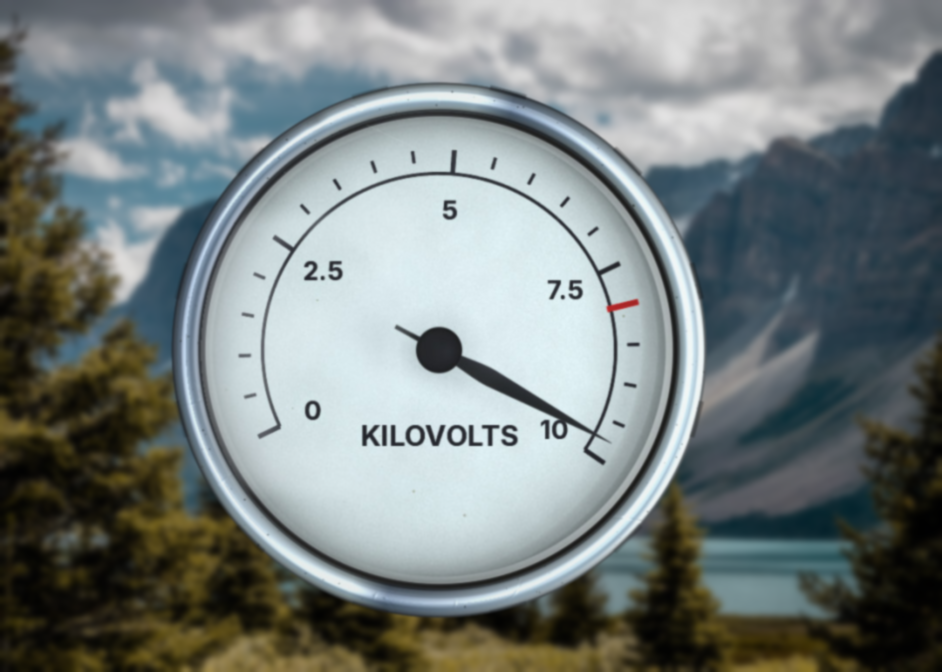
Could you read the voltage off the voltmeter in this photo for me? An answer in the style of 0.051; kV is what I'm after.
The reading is 9.75; kV
